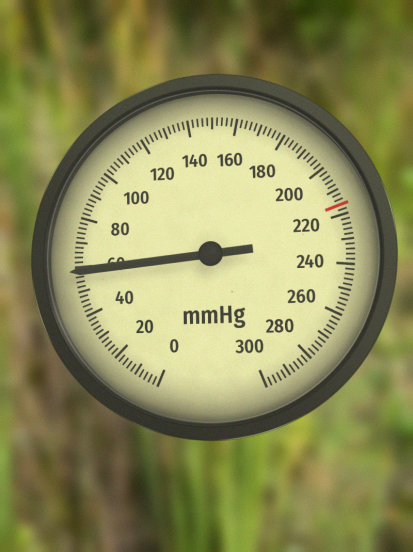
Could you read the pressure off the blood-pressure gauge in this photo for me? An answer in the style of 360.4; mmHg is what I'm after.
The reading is 58; mmHg
